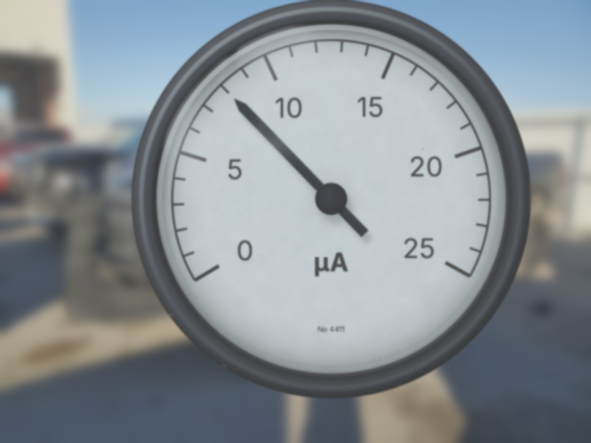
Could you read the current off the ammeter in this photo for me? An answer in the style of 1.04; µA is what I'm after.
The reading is 8; µA
